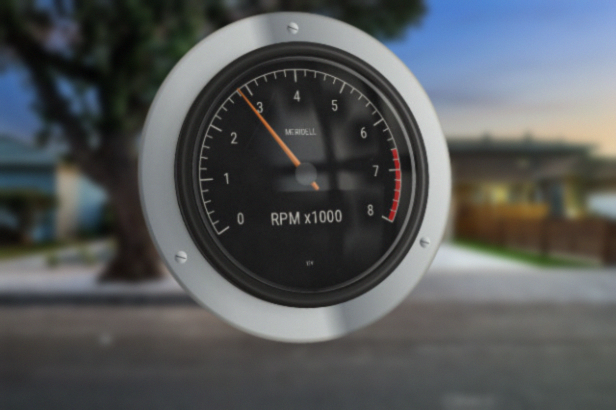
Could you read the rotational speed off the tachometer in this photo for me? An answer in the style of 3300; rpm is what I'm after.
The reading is 2800; rpm
